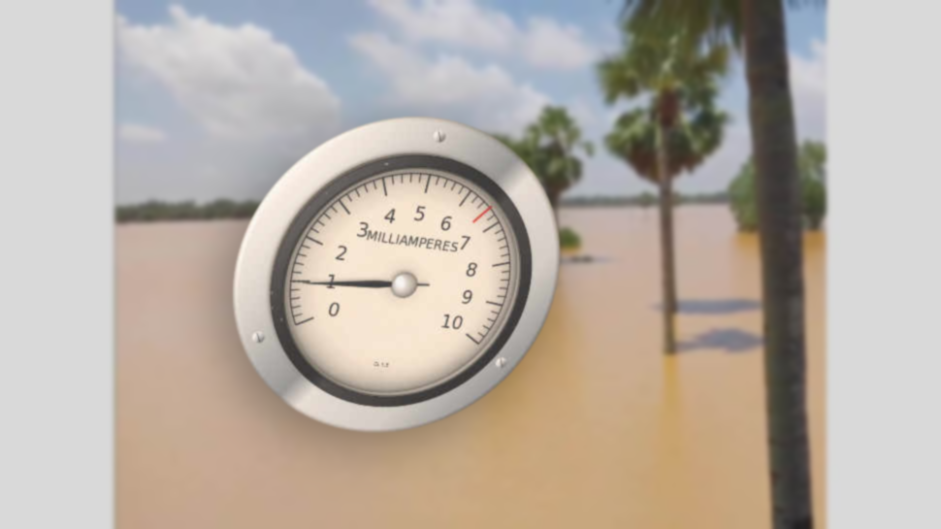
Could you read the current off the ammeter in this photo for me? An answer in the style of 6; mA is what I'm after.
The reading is 1; mA
